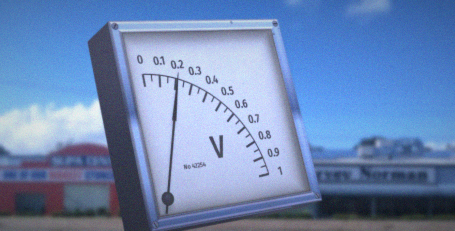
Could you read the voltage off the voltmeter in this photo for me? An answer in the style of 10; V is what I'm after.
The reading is 0.2; V
